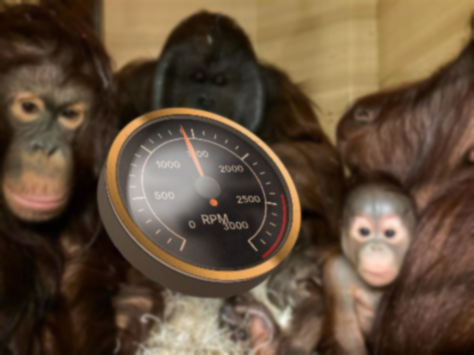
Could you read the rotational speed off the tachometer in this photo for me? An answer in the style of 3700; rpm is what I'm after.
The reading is 1400; rpm
